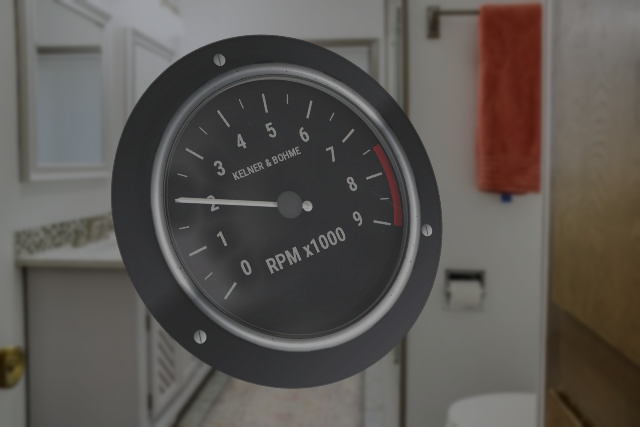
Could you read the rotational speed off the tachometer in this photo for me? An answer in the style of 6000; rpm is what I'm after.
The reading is 2000; rpm
